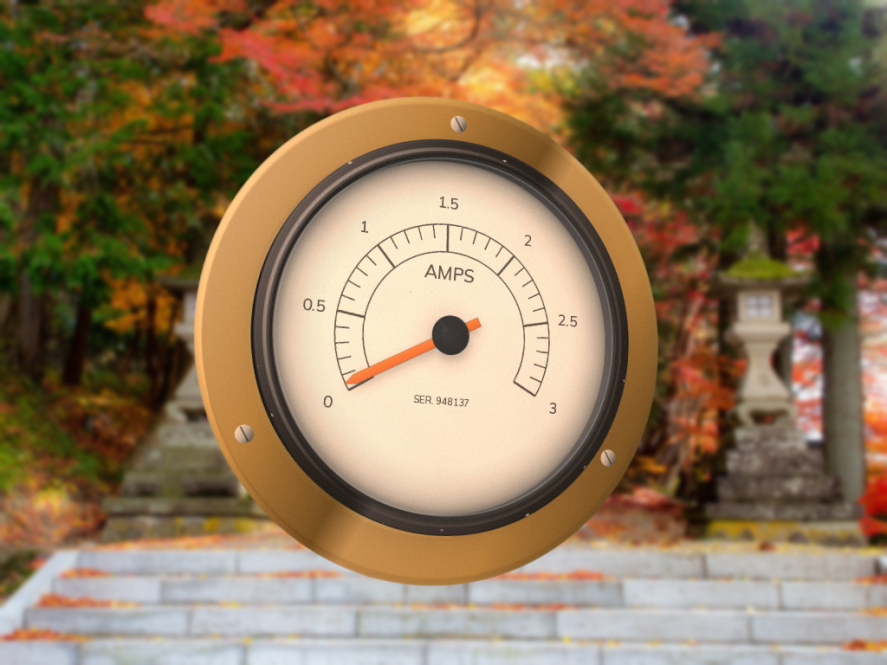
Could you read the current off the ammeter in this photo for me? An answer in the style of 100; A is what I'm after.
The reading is 0.05; A
